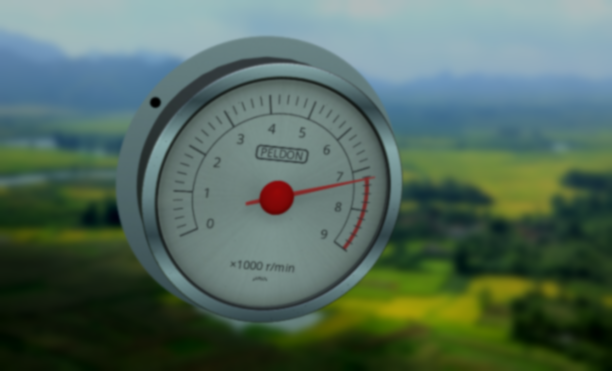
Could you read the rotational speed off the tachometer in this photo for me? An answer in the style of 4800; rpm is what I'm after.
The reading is 7200; rpm
